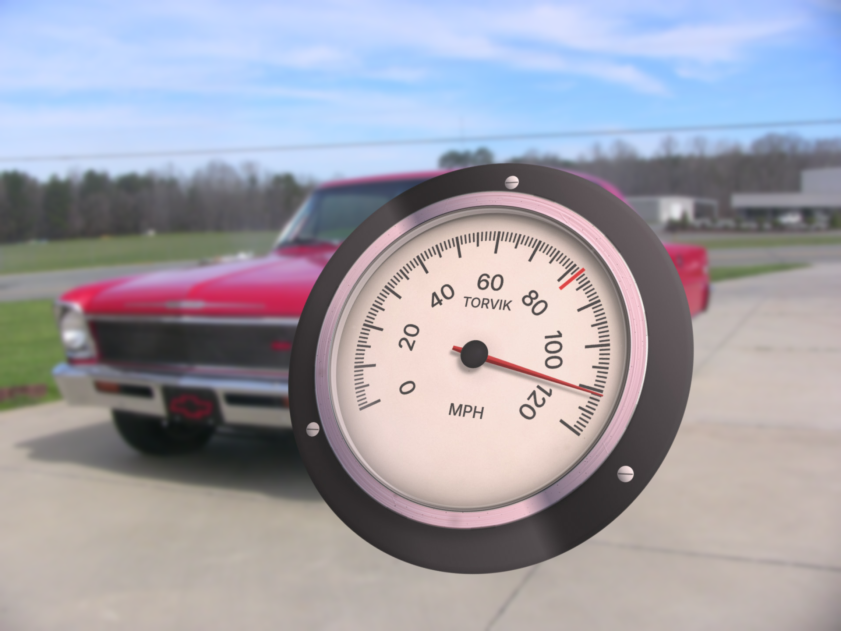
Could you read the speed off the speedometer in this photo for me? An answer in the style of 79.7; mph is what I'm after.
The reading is 111; mph
